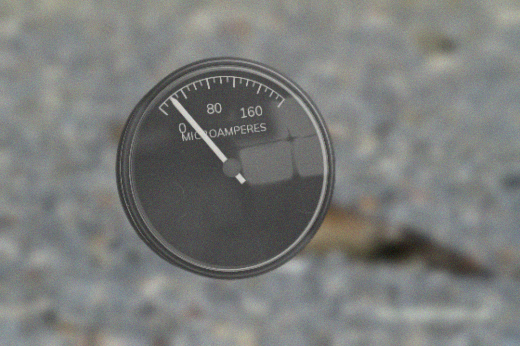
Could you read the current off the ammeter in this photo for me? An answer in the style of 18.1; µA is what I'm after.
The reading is 20; µA
